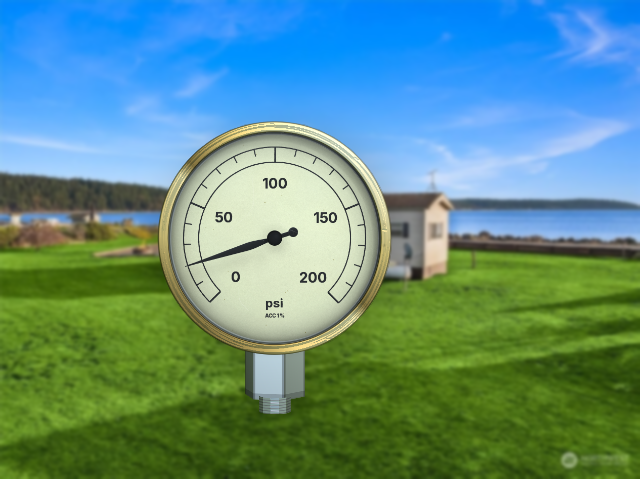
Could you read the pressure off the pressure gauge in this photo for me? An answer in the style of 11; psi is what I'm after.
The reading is 20; psi
